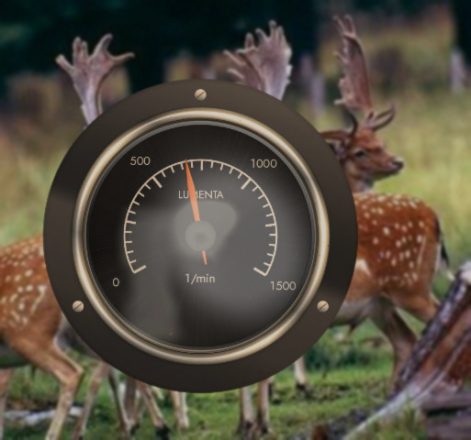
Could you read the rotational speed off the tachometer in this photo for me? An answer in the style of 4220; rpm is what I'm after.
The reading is 675; rpm
